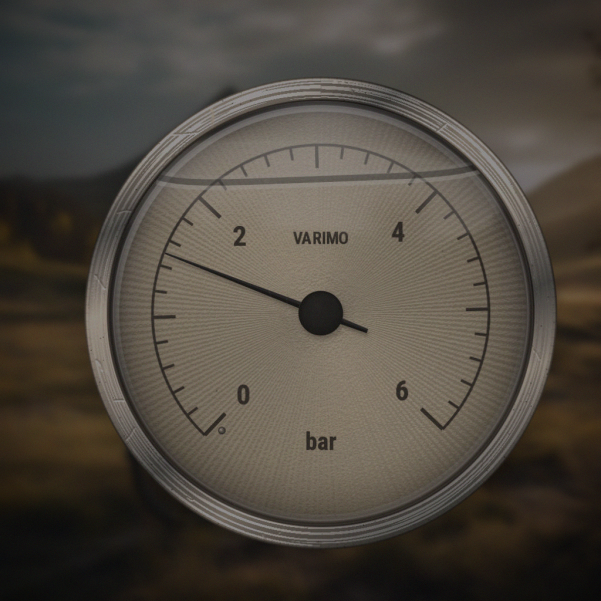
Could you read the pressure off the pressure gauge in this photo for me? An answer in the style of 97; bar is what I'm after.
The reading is 1.5; bar
